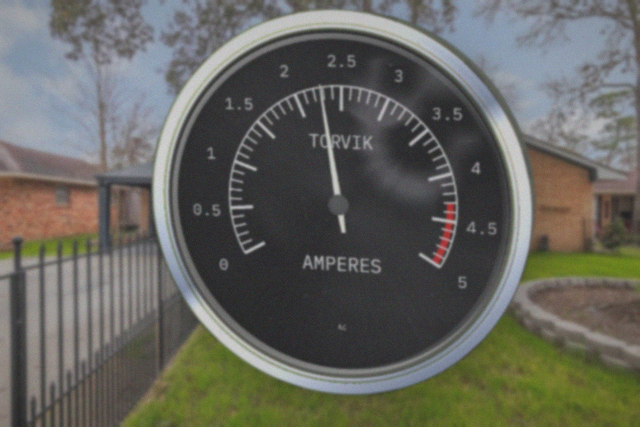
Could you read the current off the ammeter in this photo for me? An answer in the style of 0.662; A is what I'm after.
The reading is 2.3; A
